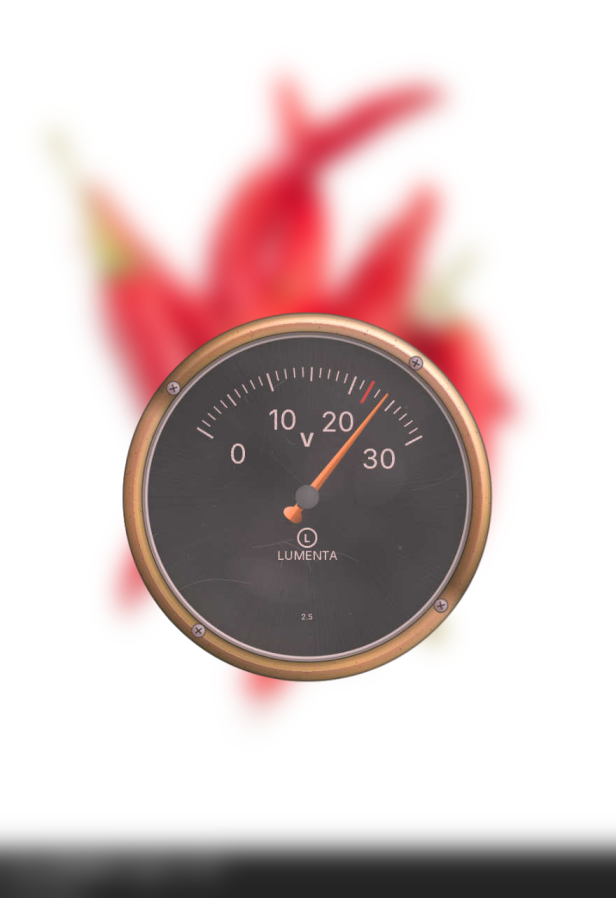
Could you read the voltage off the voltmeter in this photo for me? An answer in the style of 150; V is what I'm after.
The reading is 24; V
